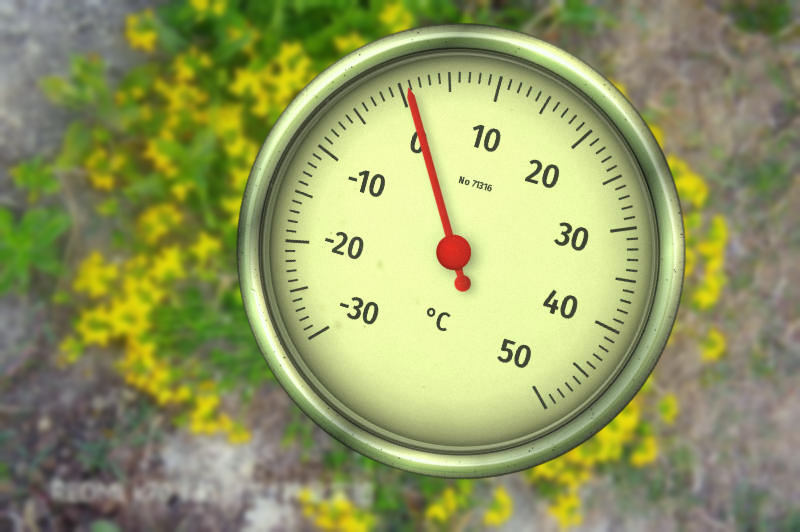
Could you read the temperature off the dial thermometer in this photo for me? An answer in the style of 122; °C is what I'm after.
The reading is 1; °C
